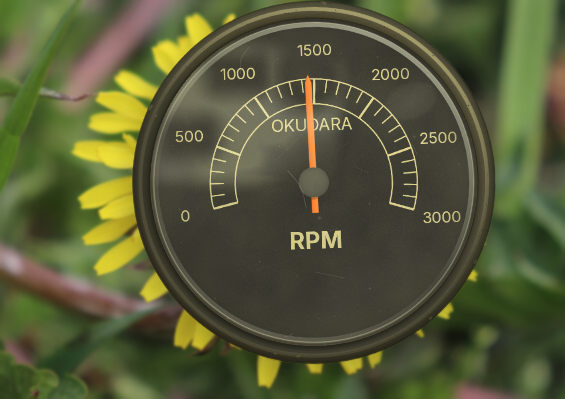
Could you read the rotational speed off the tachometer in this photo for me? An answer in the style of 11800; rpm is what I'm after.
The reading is 1450; rpm
